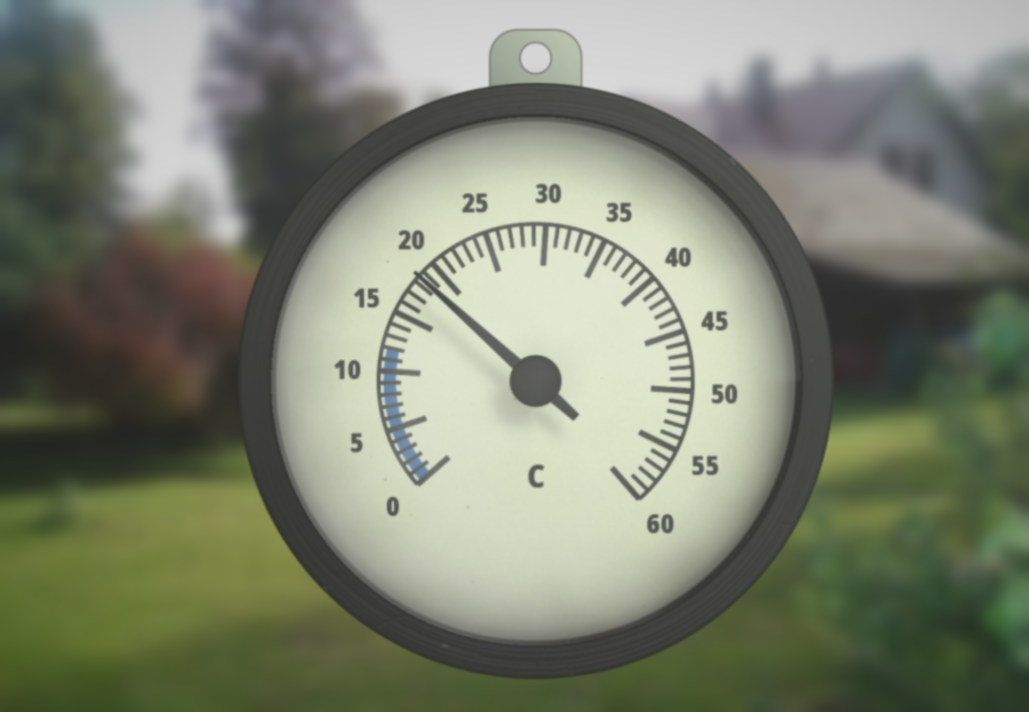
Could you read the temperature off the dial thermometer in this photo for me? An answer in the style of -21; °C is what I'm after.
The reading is 18.5; °C
